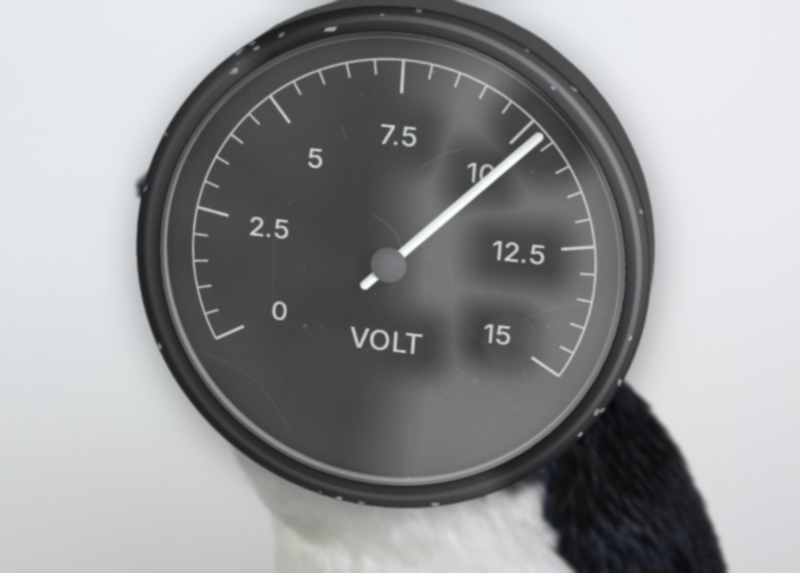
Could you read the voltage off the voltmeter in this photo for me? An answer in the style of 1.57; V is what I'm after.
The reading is 10.25; V
